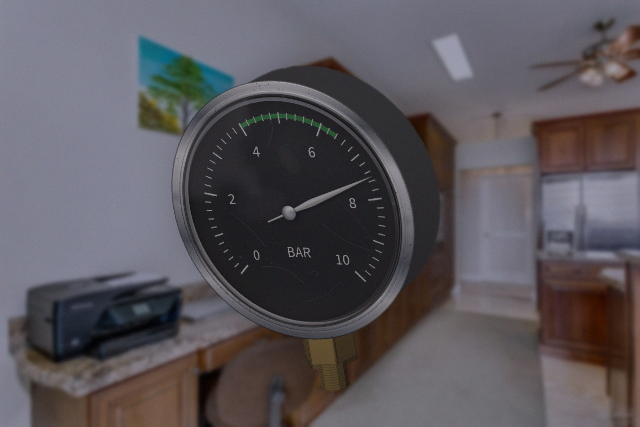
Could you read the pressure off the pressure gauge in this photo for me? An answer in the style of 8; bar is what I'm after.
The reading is 7.5; bar
